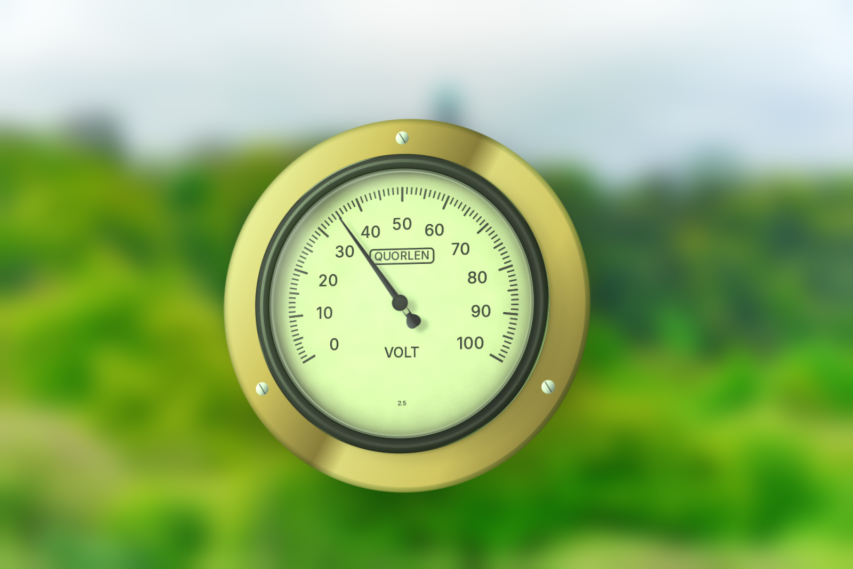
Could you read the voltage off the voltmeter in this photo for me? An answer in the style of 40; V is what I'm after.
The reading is 35; V
